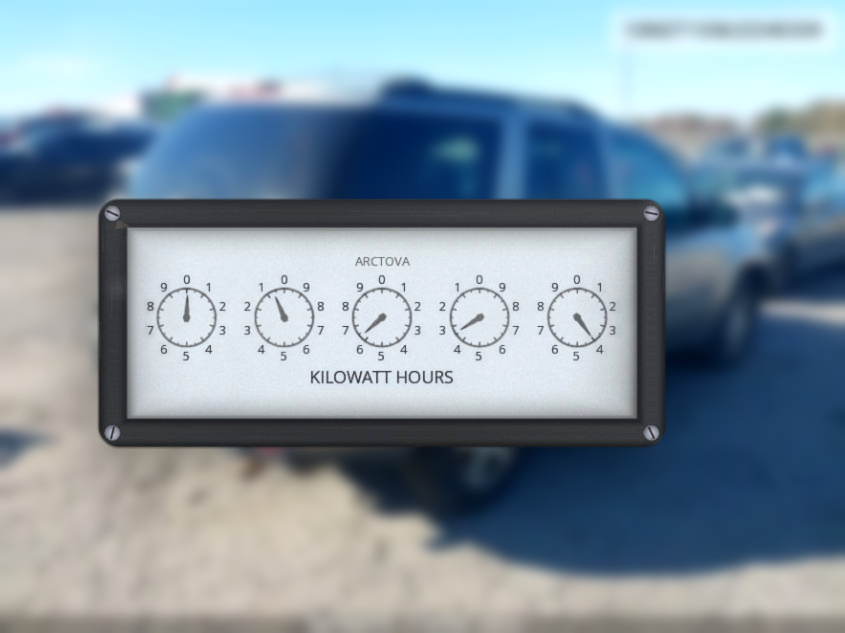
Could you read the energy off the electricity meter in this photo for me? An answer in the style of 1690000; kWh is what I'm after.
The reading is 634; kWh
